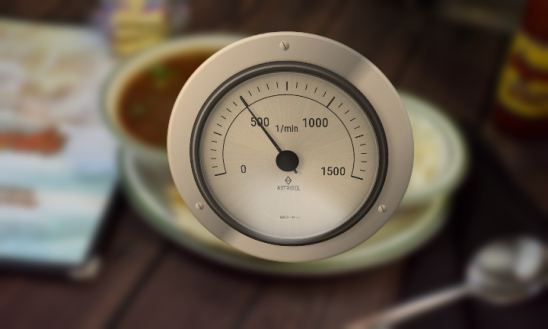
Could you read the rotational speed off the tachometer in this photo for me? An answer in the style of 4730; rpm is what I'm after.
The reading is 500; rpm
